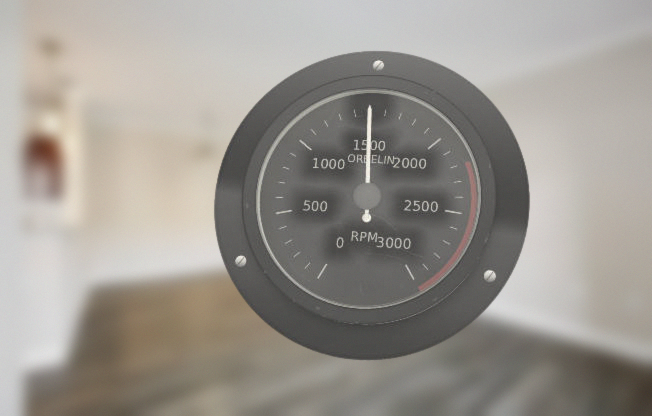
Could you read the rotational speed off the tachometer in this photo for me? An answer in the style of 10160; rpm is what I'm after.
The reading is 1500; rpm
